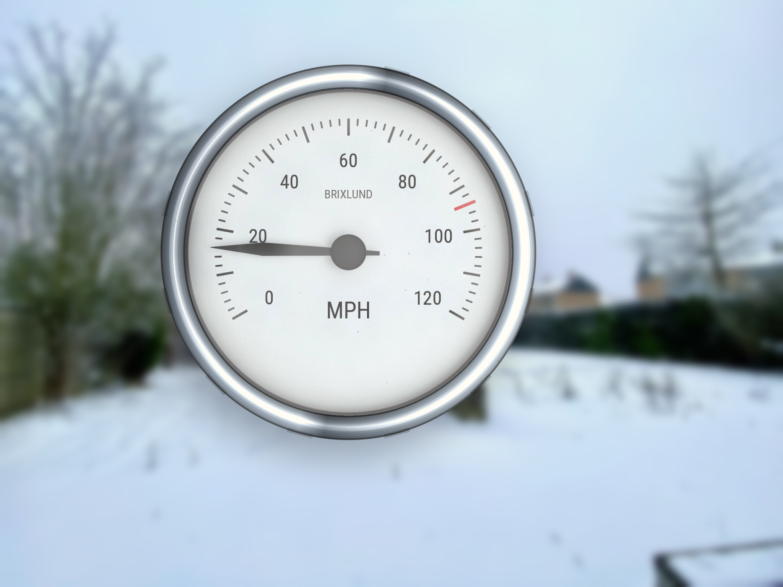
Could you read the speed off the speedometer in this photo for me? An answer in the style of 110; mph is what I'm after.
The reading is 16; mph
